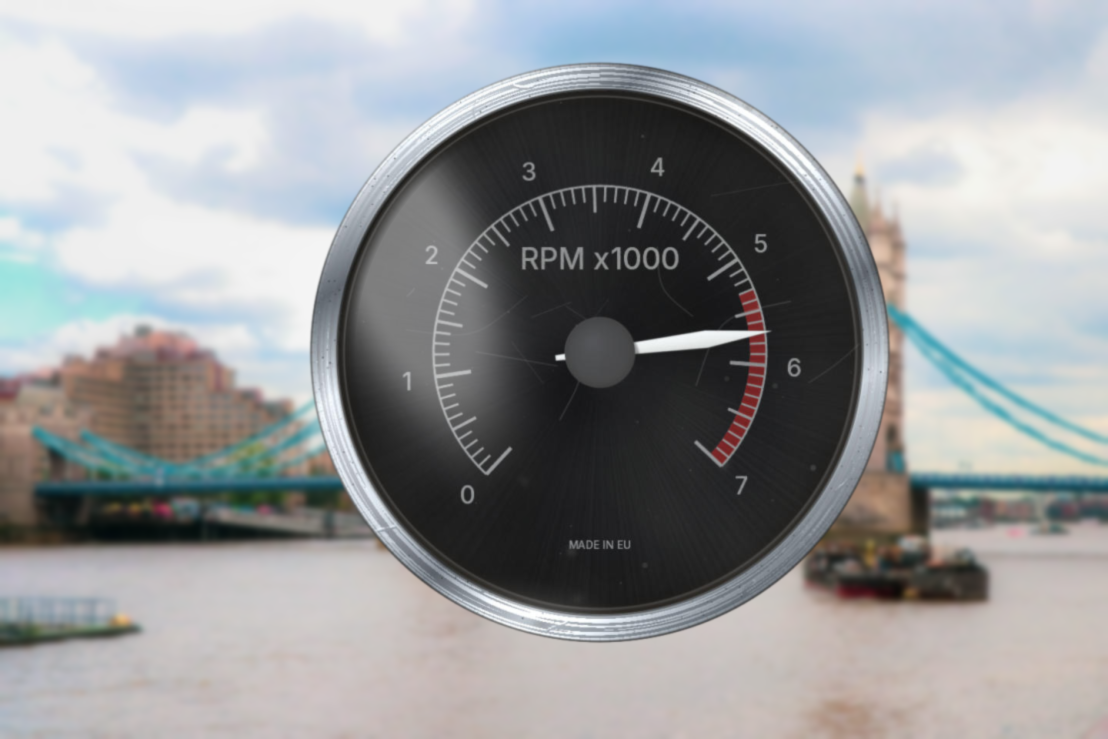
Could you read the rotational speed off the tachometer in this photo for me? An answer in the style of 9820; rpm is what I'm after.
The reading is 5700; rpm
